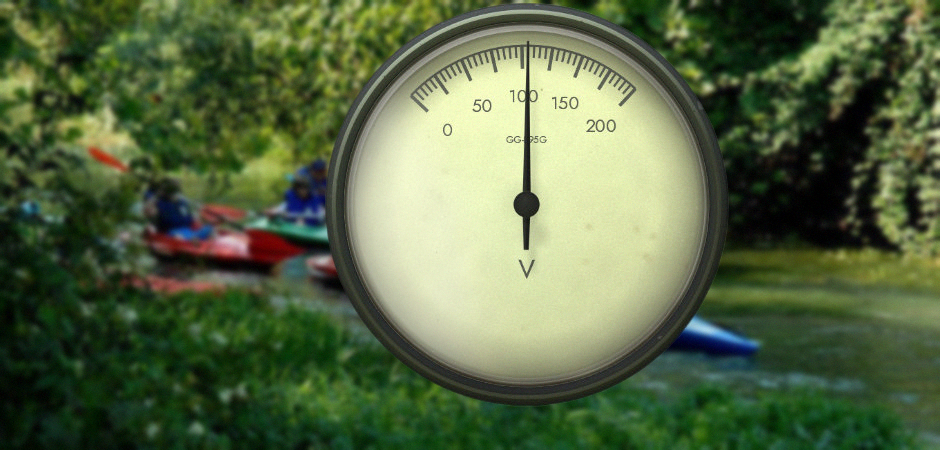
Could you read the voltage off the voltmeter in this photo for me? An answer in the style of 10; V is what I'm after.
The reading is 105; V
